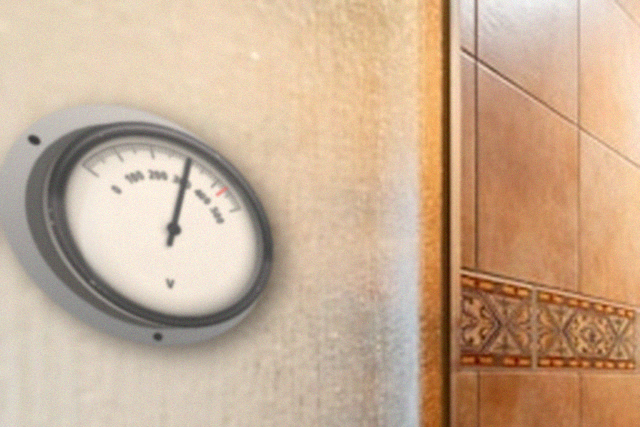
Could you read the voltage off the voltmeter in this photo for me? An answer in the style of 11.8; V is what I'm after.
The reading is 300; V
